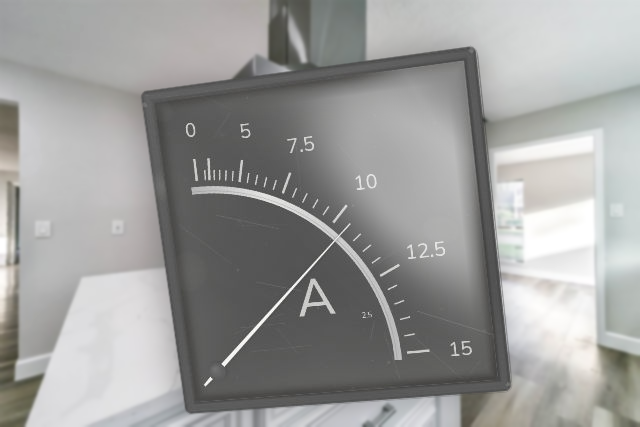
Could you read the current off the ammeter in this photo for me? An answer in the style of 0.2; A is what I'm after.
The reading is 10.5; A
